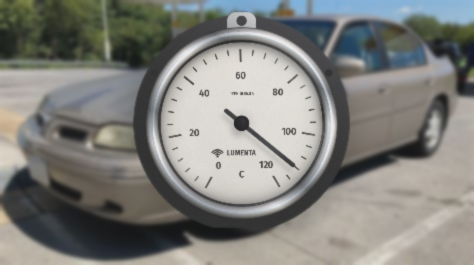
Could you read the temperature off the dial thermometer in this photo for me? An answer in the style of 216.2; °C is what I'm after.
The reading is 112; °C
